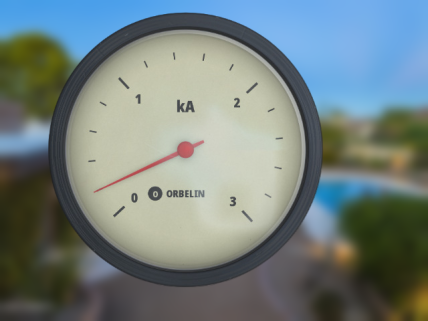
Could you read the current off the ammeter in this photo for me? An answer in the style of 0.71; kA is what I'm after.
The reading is 0.2; kA
